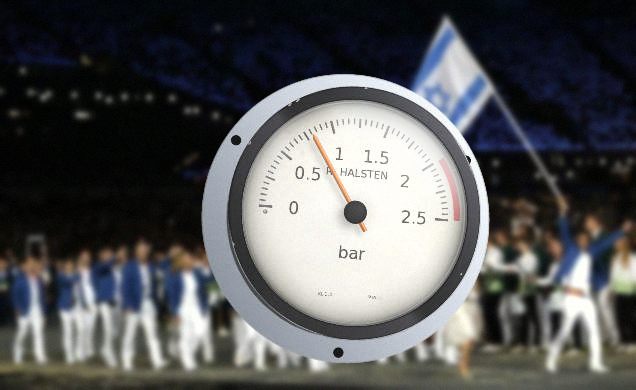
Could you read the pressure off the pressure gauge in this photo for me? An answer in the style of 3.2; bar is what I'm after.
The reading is 0.8; bar
